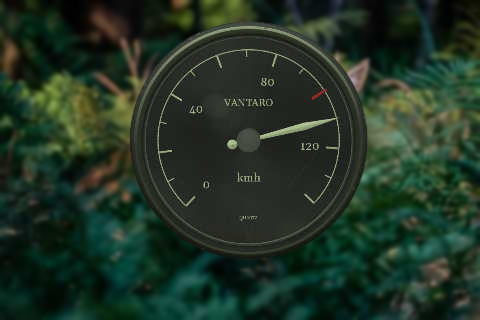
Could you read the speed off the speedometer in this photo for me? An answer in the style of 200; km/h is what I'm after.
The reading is 110; km/h
